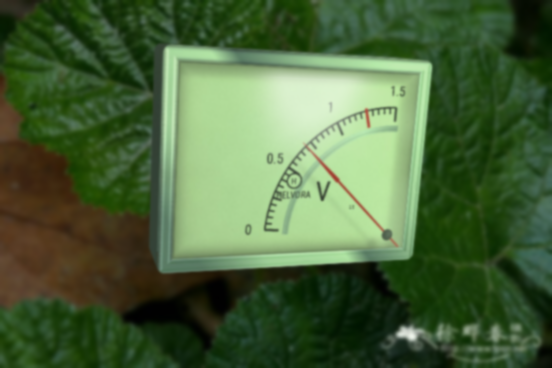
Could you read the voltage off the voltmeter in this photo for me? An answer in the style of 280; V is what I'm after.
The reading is 0.7; V
